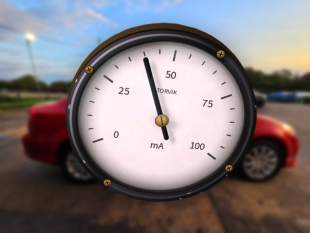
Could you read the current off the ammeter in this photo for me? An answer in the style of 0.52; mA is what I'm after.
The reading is 40; mA
